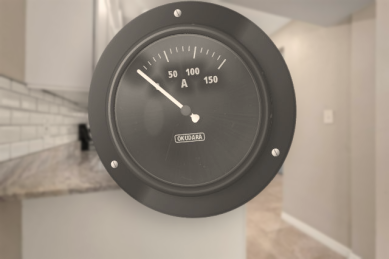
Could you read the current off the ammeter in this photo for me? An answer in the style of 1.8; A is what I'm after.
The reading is 0; A
